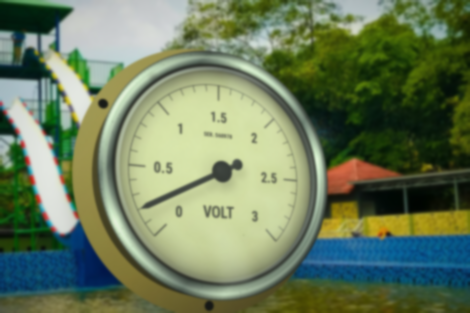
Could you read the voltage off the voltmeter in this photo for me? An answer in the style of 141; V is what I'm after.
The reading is 0.2; V
